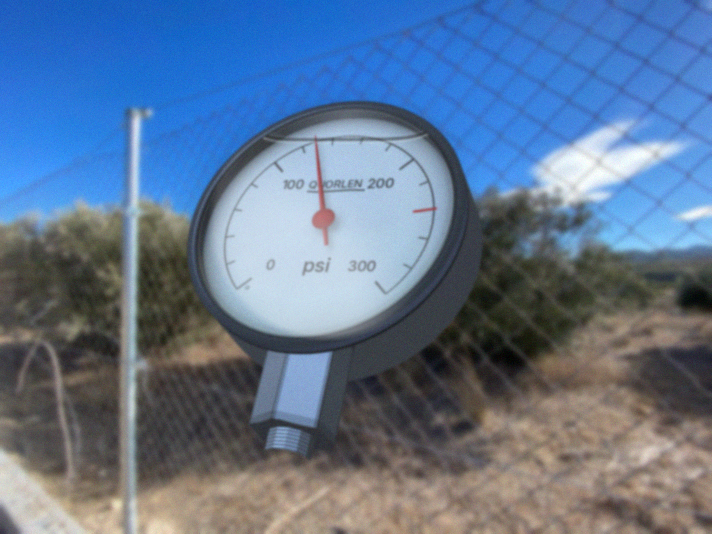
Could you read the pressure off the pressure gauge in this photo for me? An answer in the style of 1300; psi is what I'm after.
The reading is 130; psi
